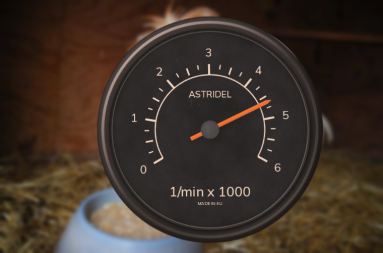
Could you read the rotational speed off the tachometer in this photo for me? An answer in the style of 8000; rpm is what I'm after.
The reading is 4625; rpm
